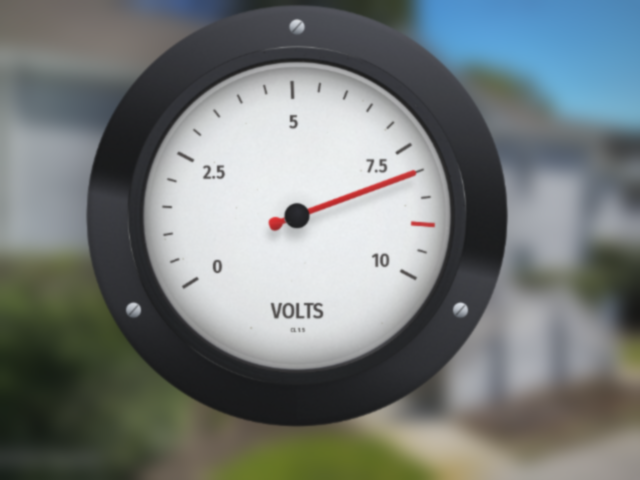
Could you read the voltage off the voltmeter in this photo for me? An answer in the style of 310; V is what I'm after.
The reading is 8; V
